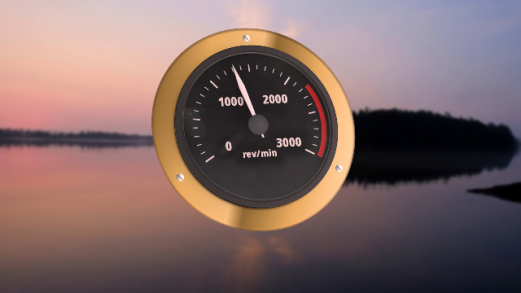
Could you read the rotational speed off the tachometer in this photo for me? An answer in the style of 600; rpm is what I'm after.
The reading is 1300; rpm
